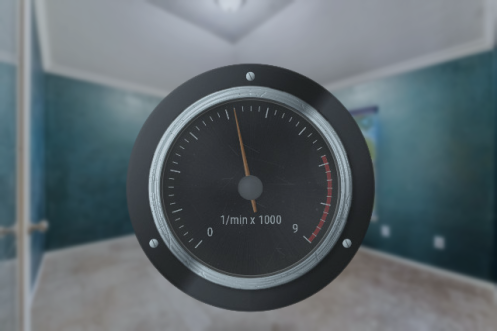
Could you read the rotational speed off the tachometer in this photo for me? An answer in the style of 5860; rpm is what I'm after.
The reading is 4200; rpm
